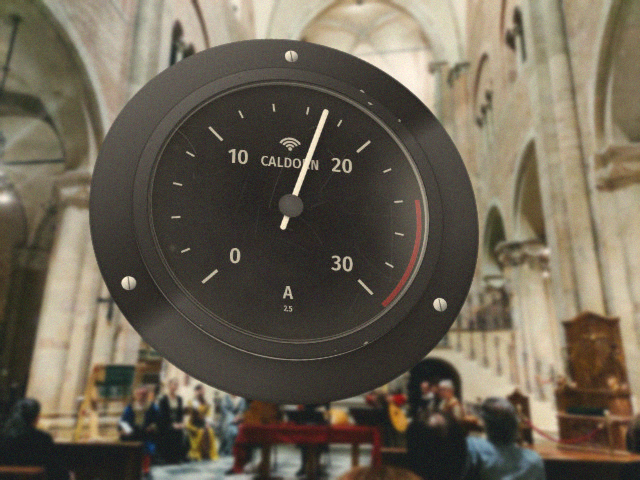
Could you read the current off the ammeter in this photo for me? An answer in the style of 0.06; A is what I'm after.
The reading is 17; A
